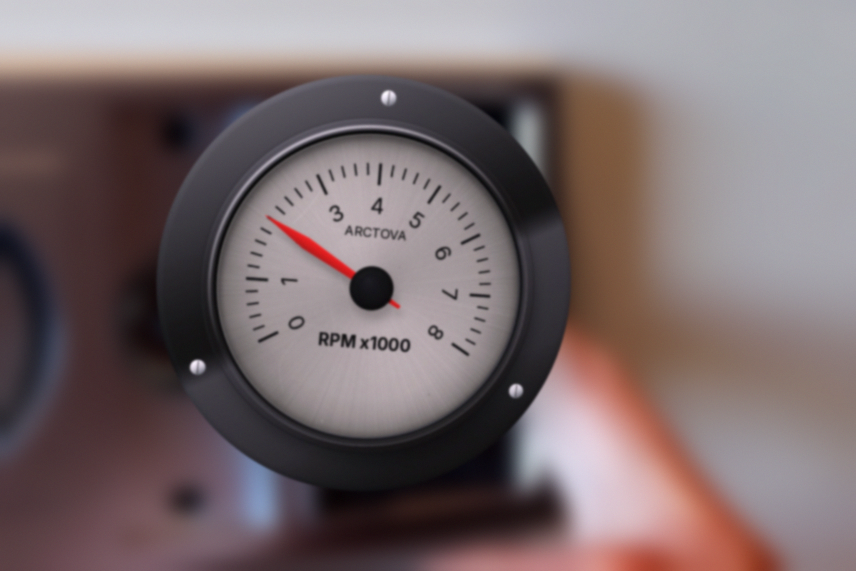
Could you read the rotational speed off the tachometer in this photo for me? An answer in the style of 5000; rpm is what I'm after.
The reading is 2000; rpm
